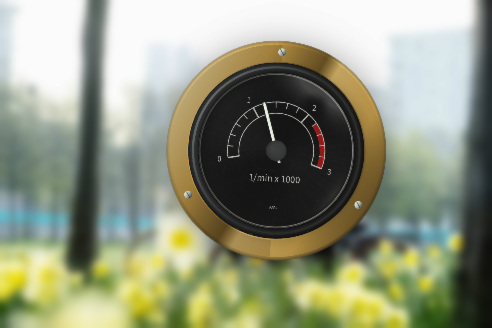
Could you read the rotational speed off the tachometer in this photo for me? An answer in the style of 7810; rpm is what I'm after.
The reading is 1200; rpm
